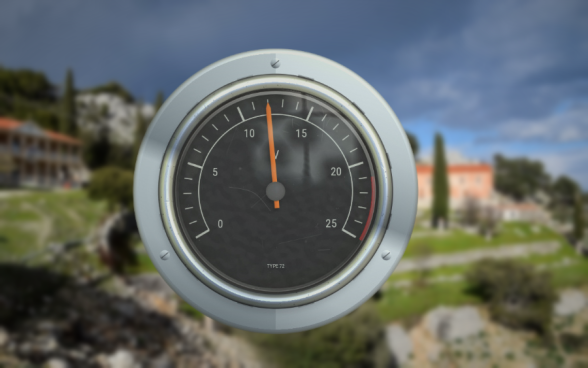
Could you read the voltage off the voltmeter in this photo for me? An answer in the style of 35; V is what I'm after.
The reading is 12; V
